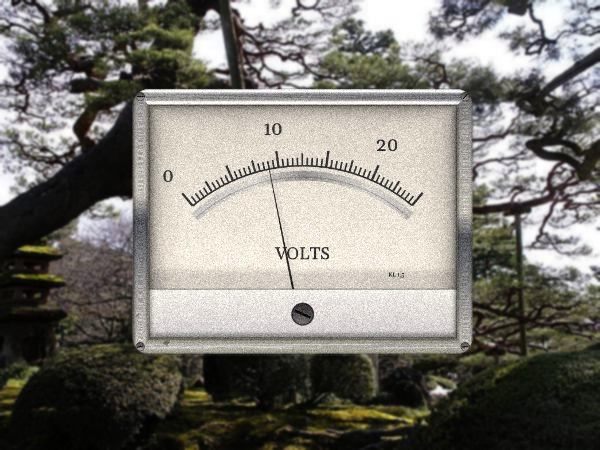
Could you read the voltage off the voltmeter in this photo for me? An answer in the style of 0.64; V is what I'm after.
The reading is 9; V
